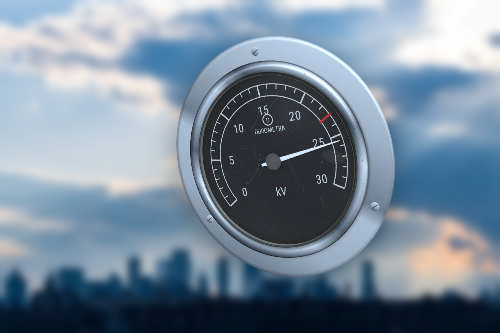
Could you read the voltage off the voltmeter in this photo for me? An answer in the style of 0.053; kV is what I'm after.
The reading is 25.5; kV
